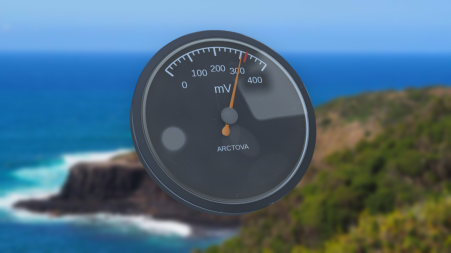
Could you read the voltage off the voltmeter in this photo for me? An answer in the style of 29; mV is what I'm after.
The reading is 300; mV
